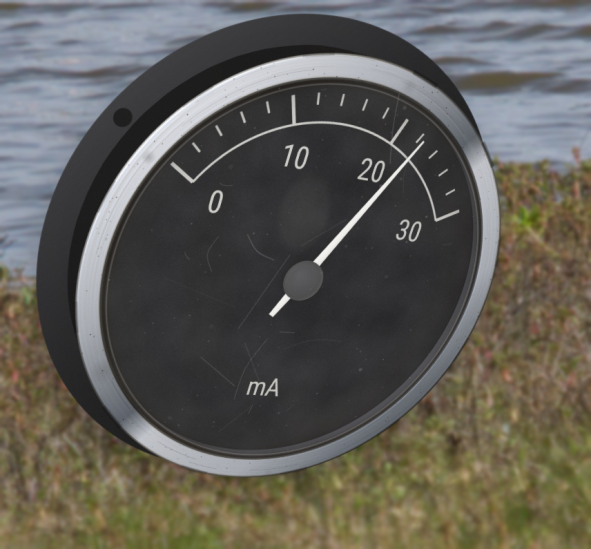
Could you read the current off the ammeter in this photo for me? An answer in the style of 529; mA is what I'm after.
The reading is 22; mA
